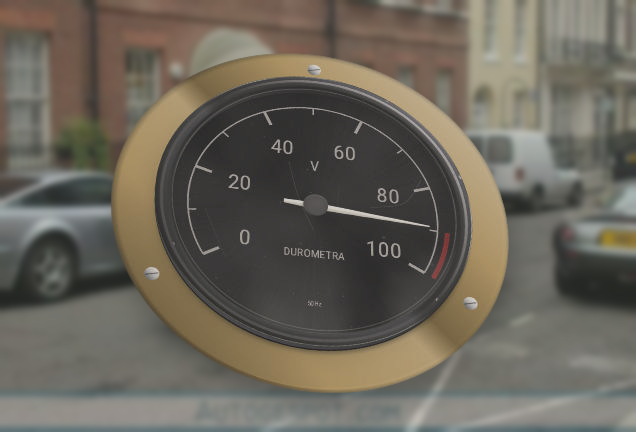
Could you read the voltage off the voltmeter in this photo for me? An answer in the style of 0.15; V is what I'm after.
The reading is 90; V
